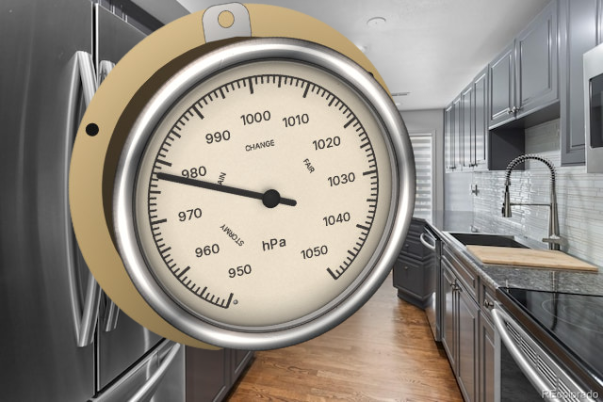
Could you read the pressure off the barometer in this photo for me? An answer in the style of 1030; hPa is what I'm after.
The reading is 978; hPa
